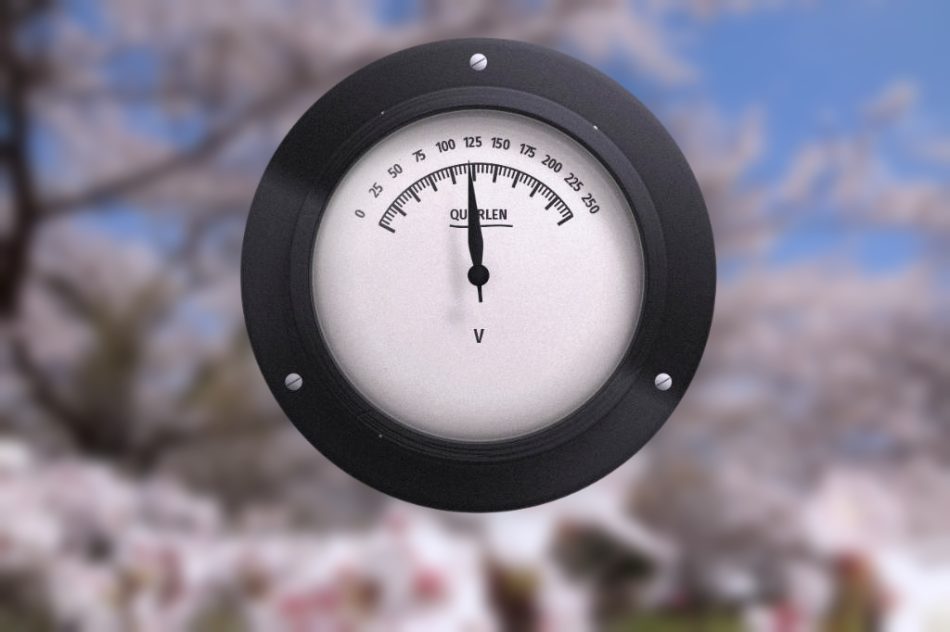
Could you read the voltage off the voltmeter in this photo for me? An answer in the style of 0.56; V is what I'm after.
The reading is 120; V
